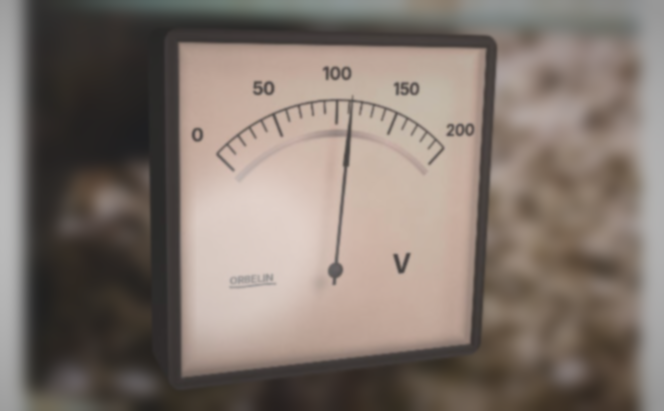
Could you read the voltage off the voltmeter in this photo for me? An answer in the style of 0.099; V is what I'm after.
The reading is 110; V
